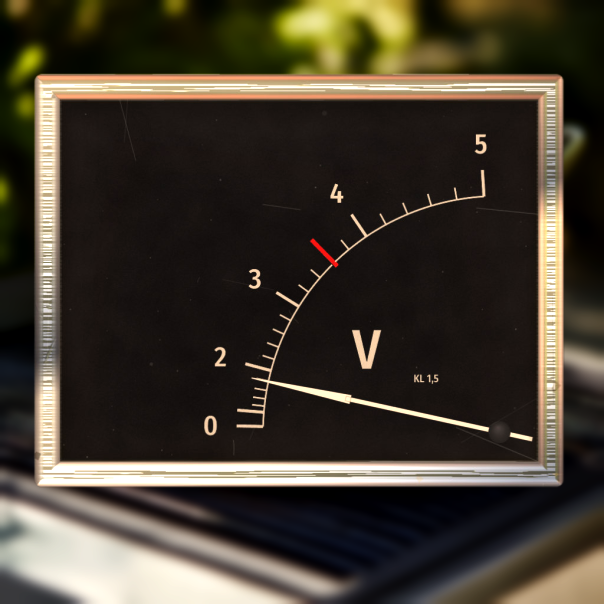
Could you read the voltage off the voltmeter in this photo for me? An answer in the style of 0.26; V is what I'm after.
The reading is 1.8; V
